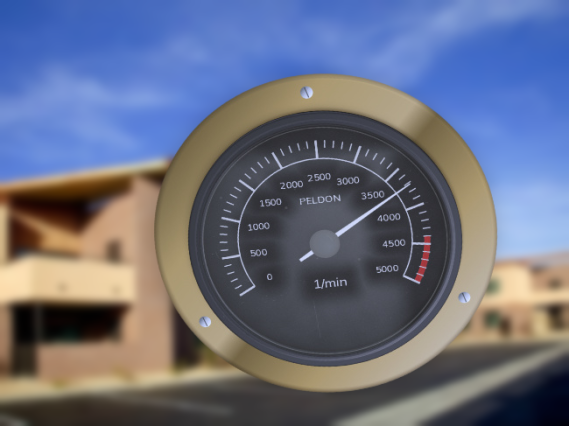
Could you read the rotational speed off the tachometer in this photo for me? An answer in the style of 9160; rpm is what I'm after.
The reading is 3700; rpm
